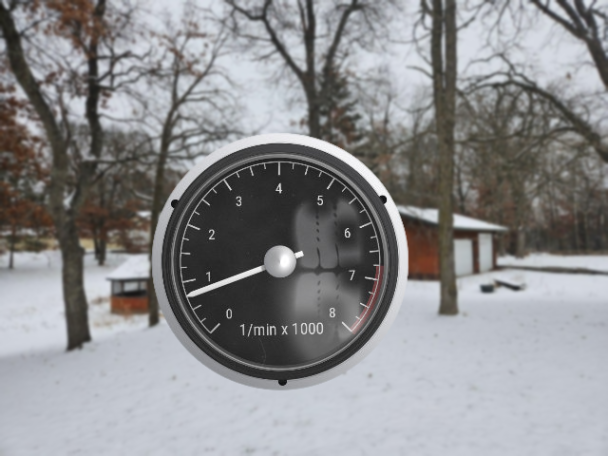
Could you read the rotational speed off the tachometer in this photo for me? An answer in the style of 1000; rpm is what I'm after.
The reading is 750; rpm
